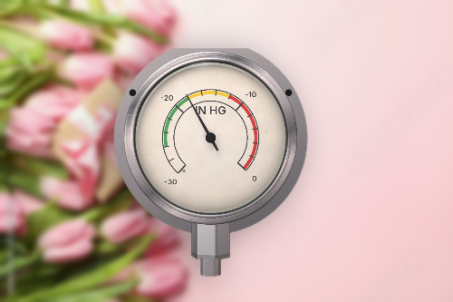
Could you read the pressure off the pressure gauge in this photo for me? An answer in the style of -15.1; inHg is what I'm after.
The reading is -18; inHg
